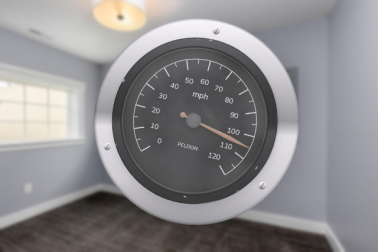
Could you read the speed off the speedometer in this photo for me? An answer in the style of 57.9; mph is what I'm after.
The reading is 105; mph
